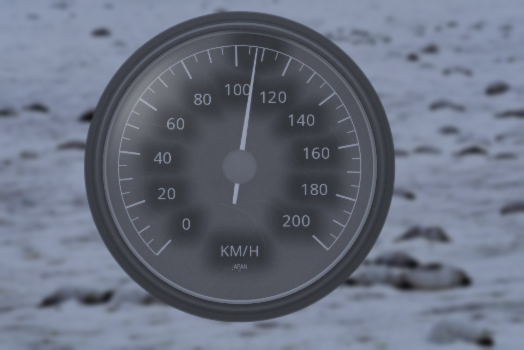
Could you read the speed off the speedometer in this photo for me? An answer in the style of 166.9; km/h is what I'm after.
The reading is 107.5; km/h
